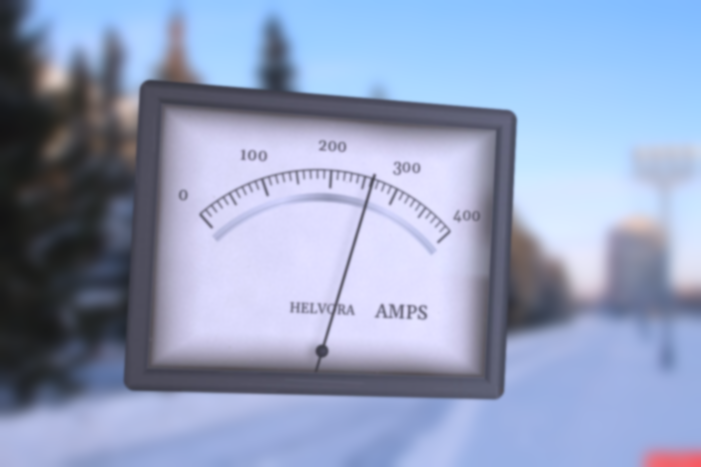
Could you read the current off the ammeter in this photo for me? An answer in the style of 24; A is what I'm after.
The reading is 260; A
